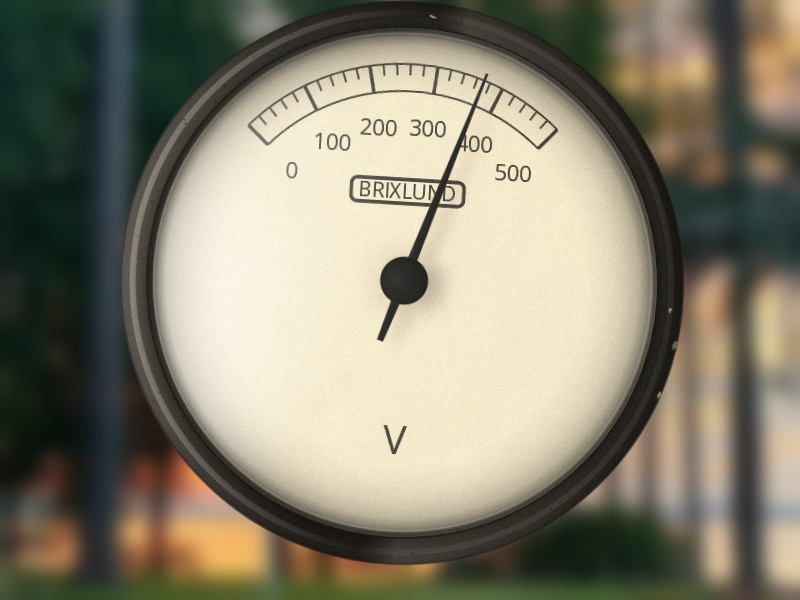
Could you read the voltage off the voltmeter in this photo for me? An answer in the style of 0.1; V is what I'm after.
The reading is 370; V
